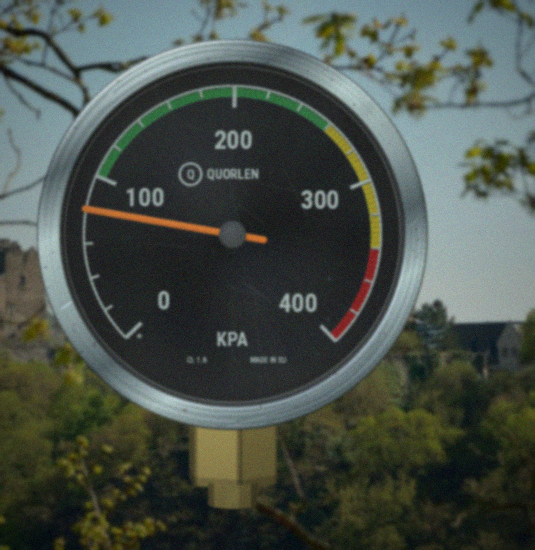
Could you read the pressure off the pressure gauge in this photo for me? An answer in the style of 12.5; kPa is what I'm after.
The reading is 80; kPa
